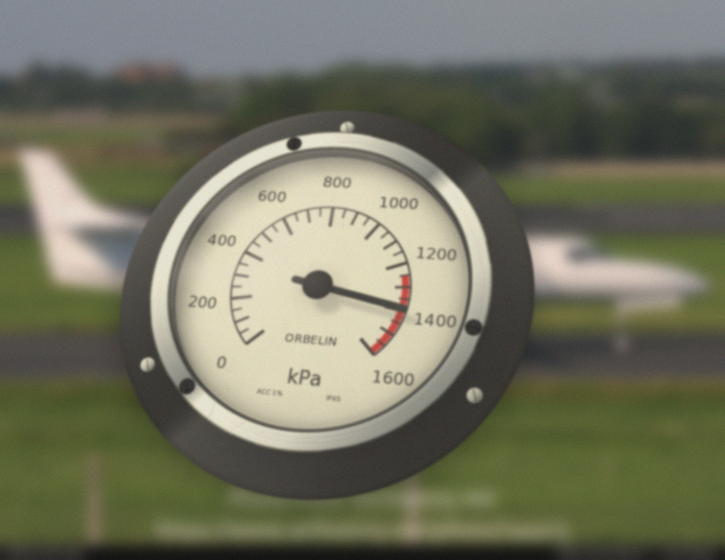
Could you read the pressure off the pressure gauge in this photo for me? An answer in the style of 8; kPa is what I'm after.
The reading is 1400; kPa
